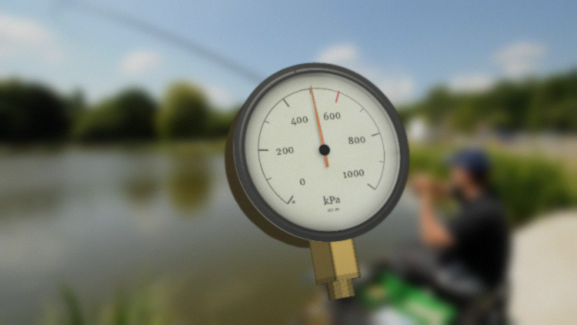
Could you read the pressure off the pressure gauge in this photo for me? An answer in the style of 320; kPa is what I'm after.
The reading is 500; kPa
